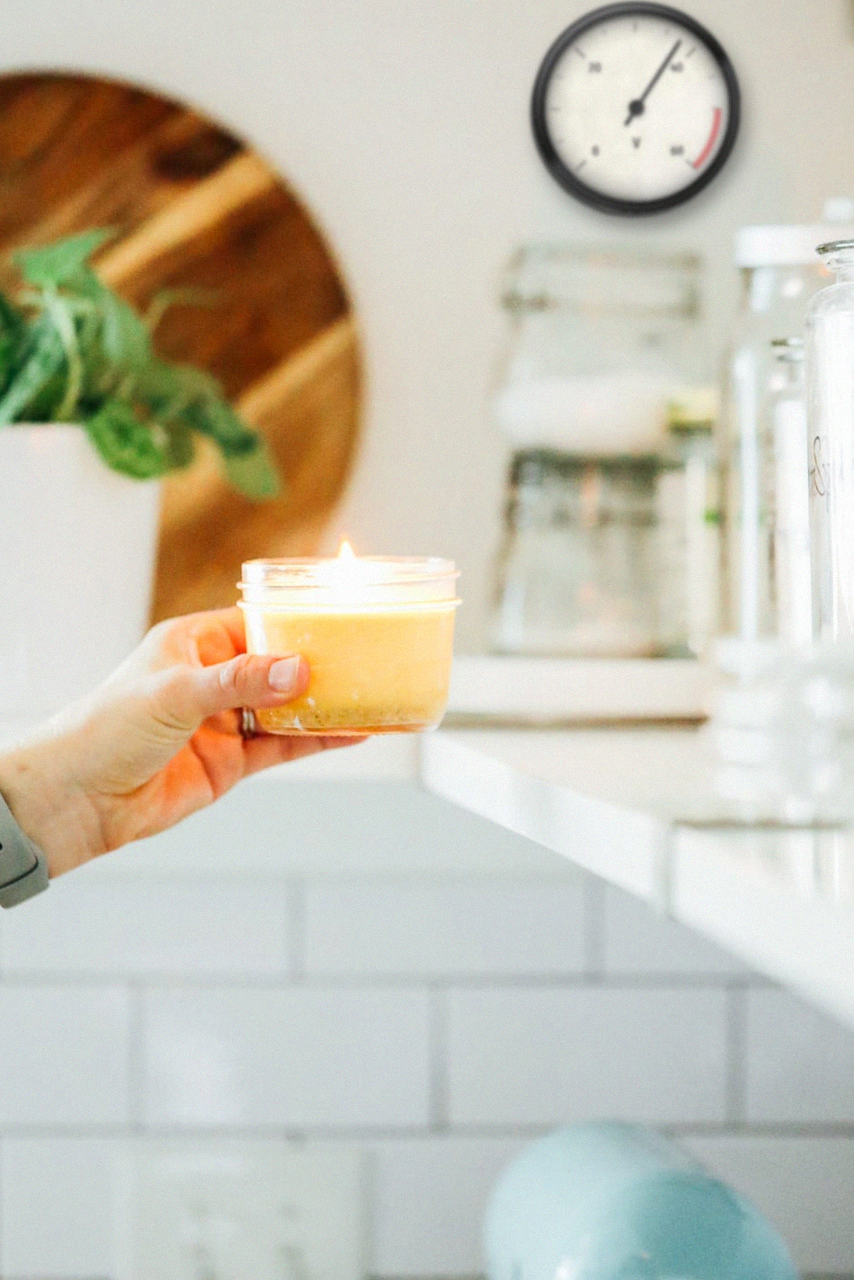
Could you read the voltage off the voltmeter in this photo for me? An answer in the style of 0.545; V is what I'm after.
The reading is 37.5; V
